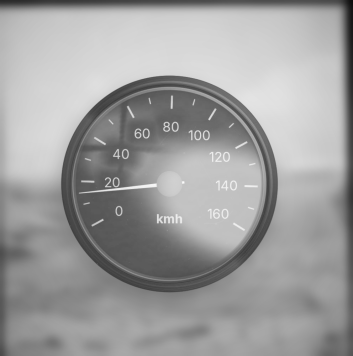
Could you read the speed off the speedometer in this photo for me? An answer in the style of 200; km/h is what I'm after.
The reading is 15; km/h
